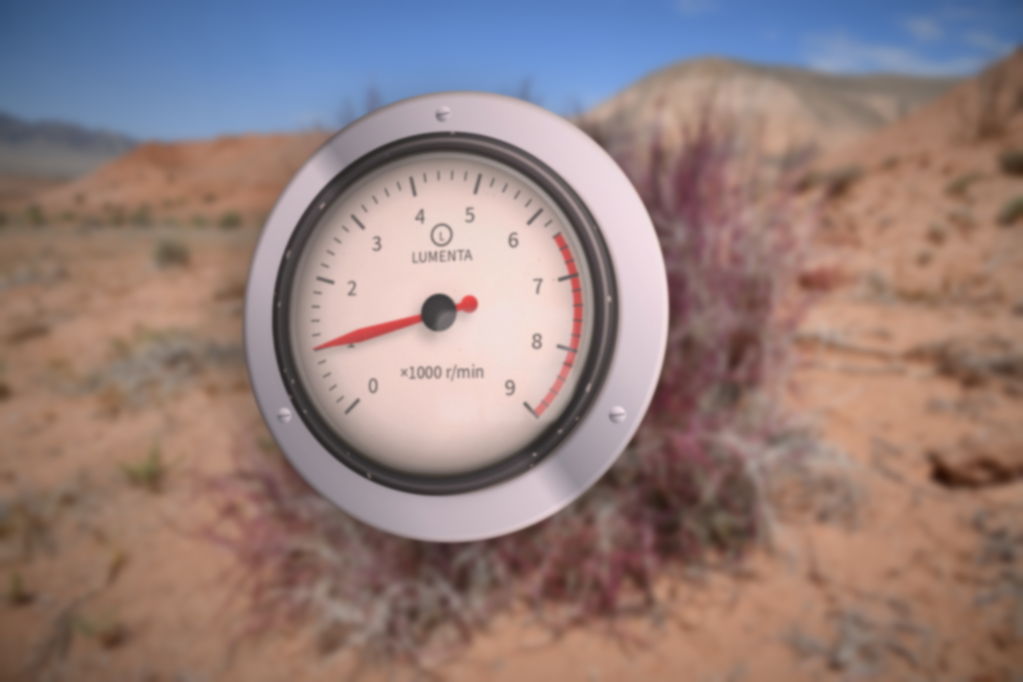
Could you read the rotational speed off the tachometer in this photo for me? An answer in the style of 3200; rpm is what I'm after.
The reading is 1000; rpm
